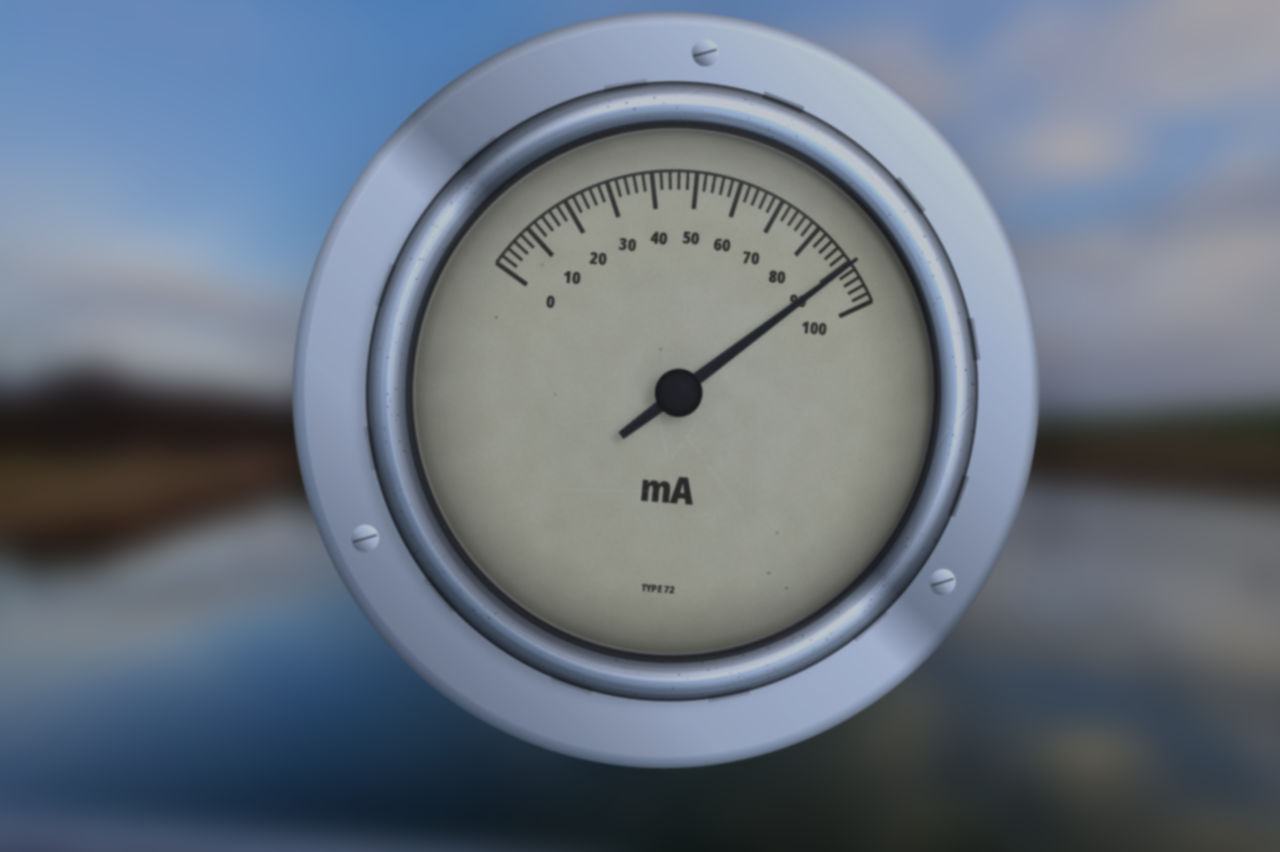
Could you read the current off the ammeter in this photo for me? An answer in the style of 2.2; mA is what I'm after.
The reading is 90; mA
